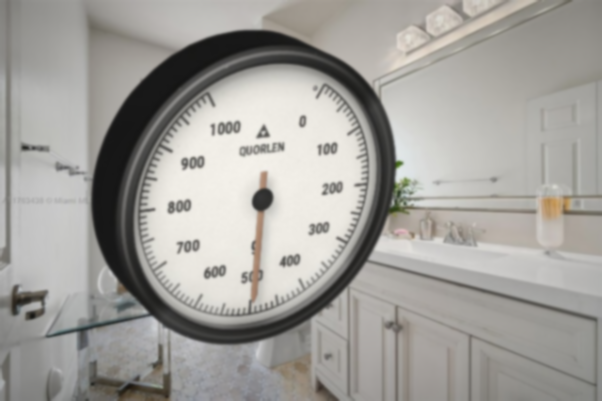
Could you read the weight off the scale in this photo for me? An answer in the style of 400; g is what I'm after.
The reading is 500; g
